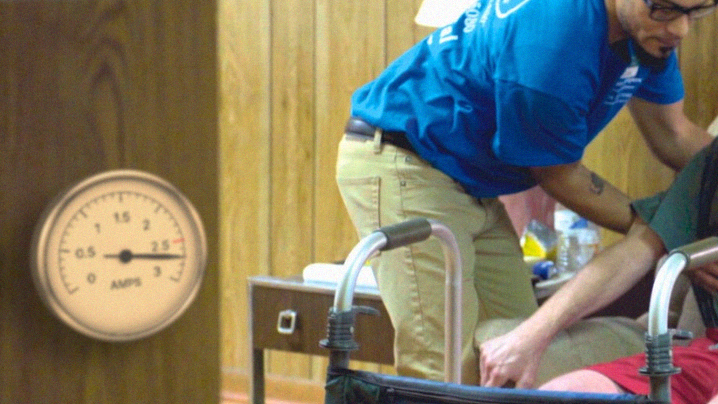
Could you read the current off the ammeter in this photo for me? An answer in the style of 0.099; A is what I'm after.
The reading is 2.7; A
